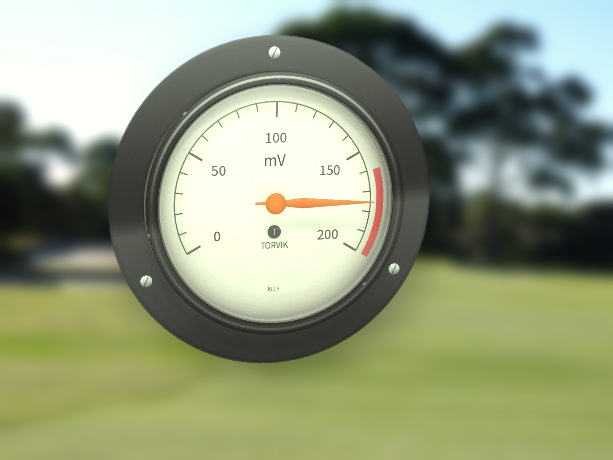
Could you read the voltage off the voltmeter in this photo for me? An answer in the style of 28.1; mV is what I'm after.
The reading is 175; mV
